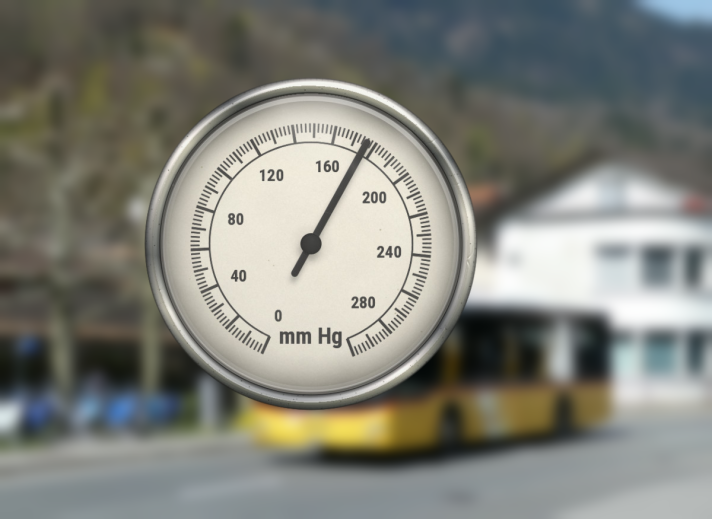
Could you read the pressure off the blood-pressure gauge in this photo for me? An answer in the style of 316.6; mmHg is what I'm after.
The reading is 176; mmHg
